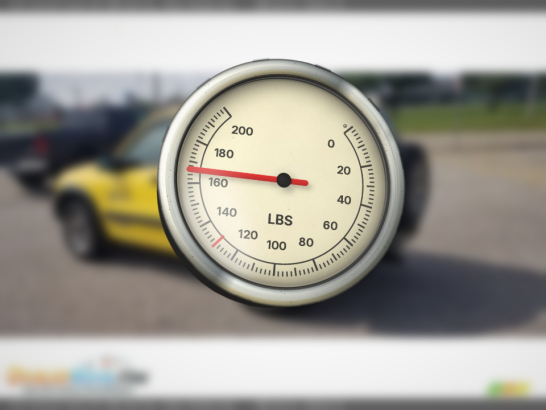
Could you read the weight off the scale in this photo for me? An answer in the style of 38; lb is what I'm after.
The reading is 166; lb
